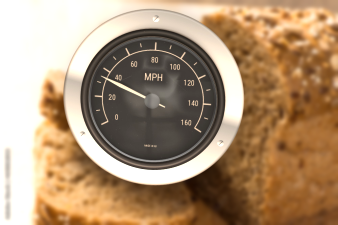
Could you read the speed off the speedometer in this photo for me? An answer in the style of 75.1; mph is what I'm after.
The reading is 35; mph
